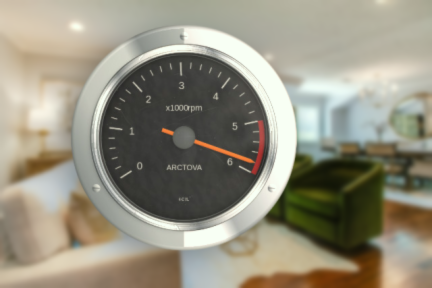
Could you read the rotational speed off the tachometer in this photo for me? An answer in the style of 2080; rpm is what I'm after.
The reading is 5800; rpm
